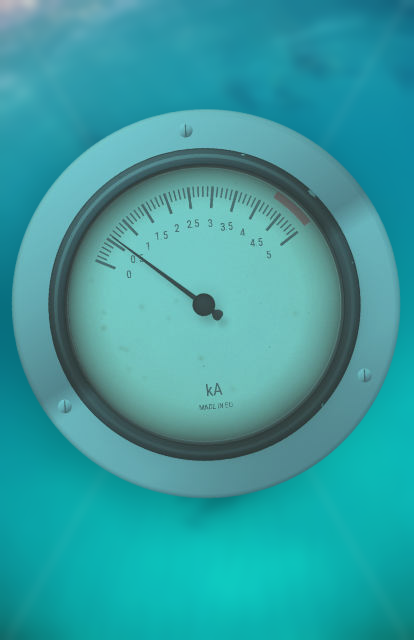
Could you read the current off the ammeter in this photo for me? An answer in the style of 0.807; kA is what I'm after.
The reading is 0.6; kA
